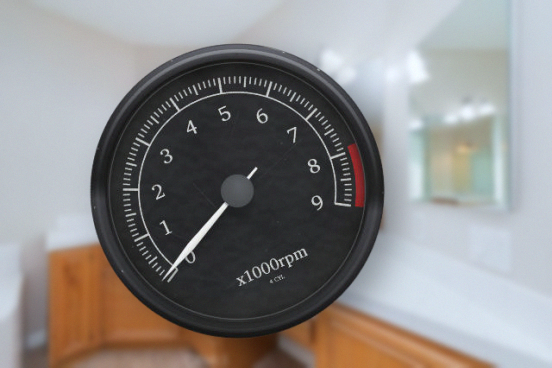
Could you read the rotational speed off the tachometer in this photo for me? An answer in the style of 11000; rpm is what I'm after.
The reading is 100; rpm
